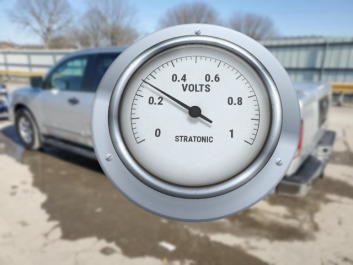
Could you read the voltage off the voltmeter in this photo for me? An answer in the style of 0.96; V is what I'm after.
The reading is 0.26; V
